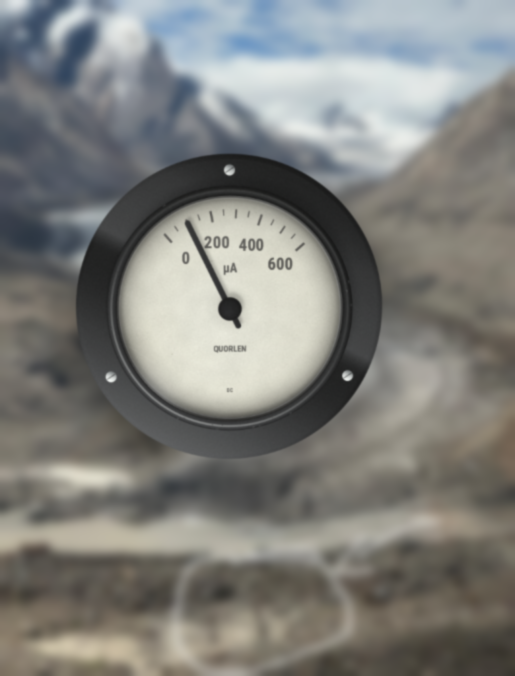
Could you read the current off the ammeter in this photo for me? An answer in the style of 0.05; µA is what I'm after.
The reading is 100; µA
